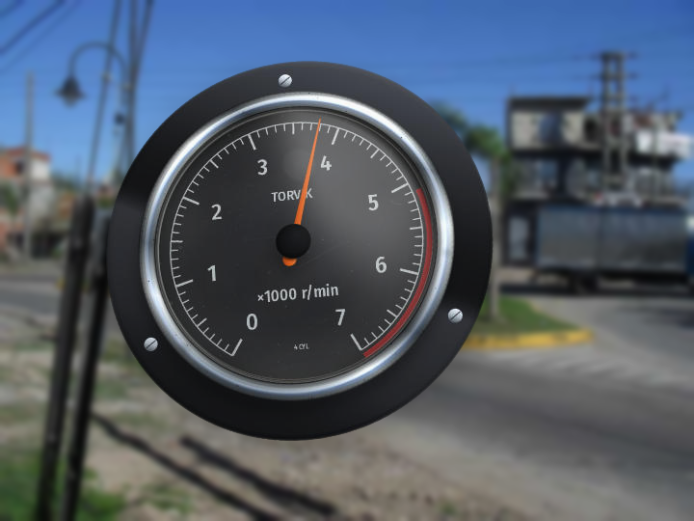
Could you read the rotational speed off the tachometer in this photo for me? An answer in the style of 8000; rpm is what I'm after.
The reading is 3800; rpm
